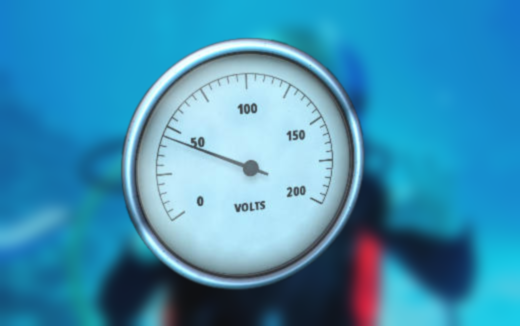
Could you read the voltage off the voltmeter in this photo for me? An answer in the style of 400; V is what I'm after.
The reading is 45; V
